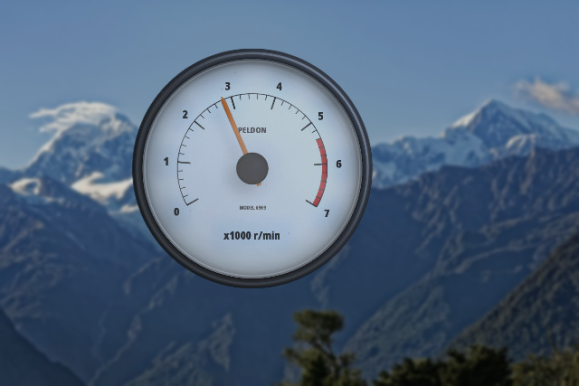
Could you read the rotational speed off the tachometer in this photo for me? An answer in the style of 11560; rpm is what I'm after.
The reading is 2800; rpm
